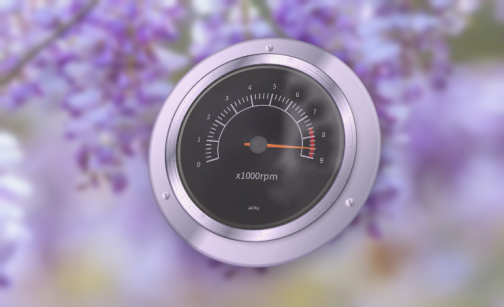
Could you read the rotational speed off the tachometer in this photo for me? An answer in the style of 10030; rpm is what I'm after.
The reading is 8600; rpm
